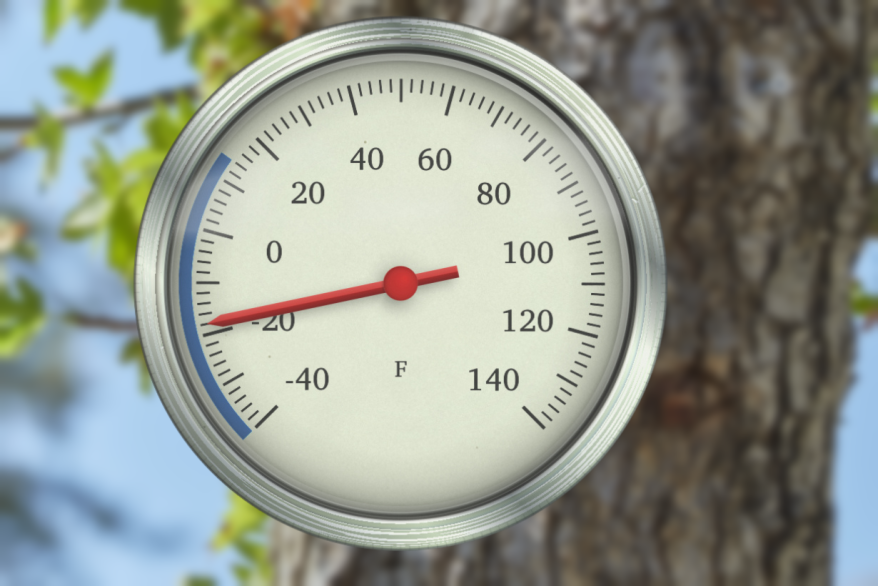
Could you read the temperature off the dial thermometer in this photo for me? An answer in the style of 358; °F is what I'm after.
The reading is -18; °F
